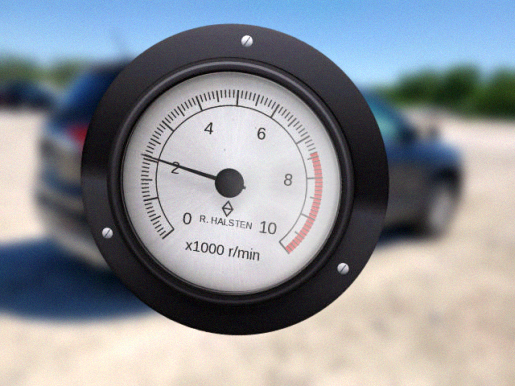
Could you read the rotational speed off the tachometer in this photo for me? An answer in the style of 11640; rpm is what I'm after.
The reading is 2100; rpm
